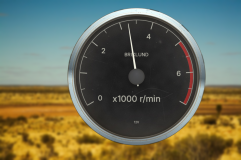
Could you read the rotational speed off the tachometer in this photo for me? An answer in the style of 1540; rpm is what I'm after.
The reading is 3250; rpm
